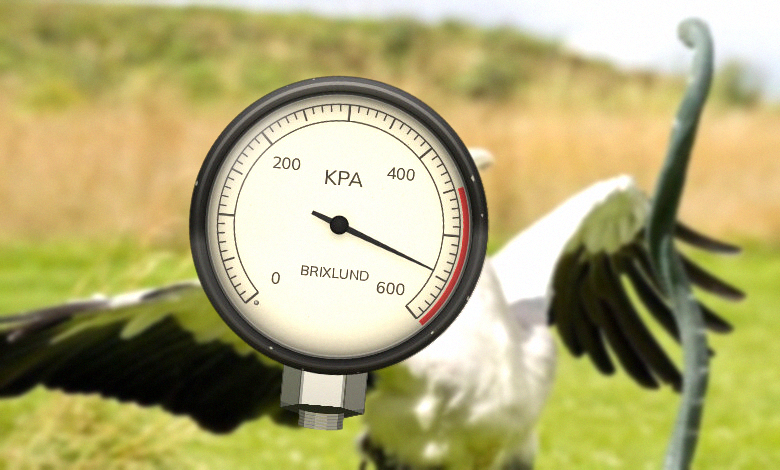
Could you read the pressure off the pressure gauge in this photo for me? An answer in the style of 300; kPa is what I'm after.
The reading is 545; kPa
